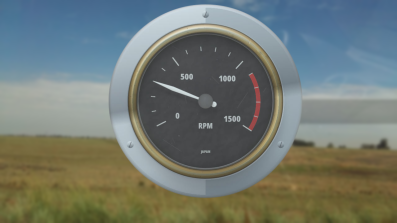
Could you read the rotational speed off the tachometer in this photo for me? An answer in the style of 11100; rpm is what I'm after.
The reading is 300; rpm
